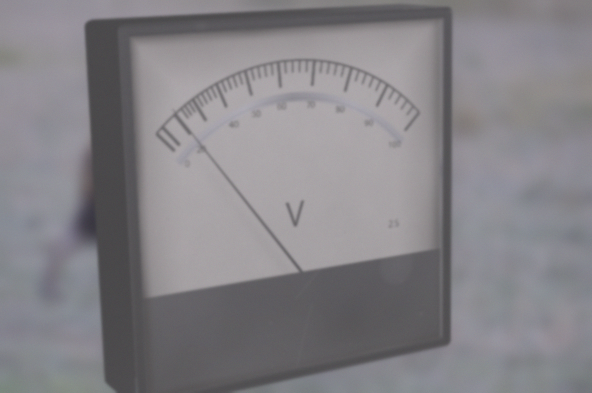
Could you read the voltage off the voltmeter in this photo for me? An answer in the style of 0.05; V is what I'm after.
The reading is 20; V
